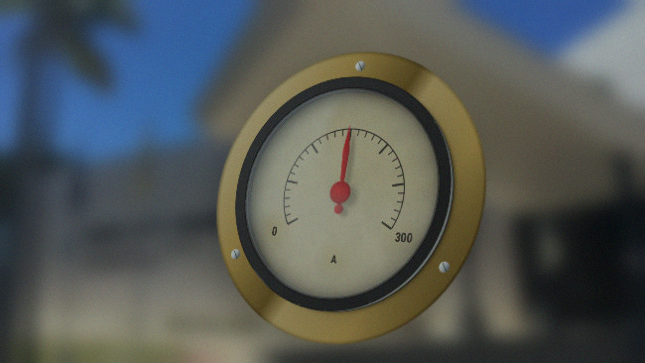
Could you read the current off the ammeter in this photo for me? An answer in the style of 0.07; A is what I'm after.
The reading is 150; A
